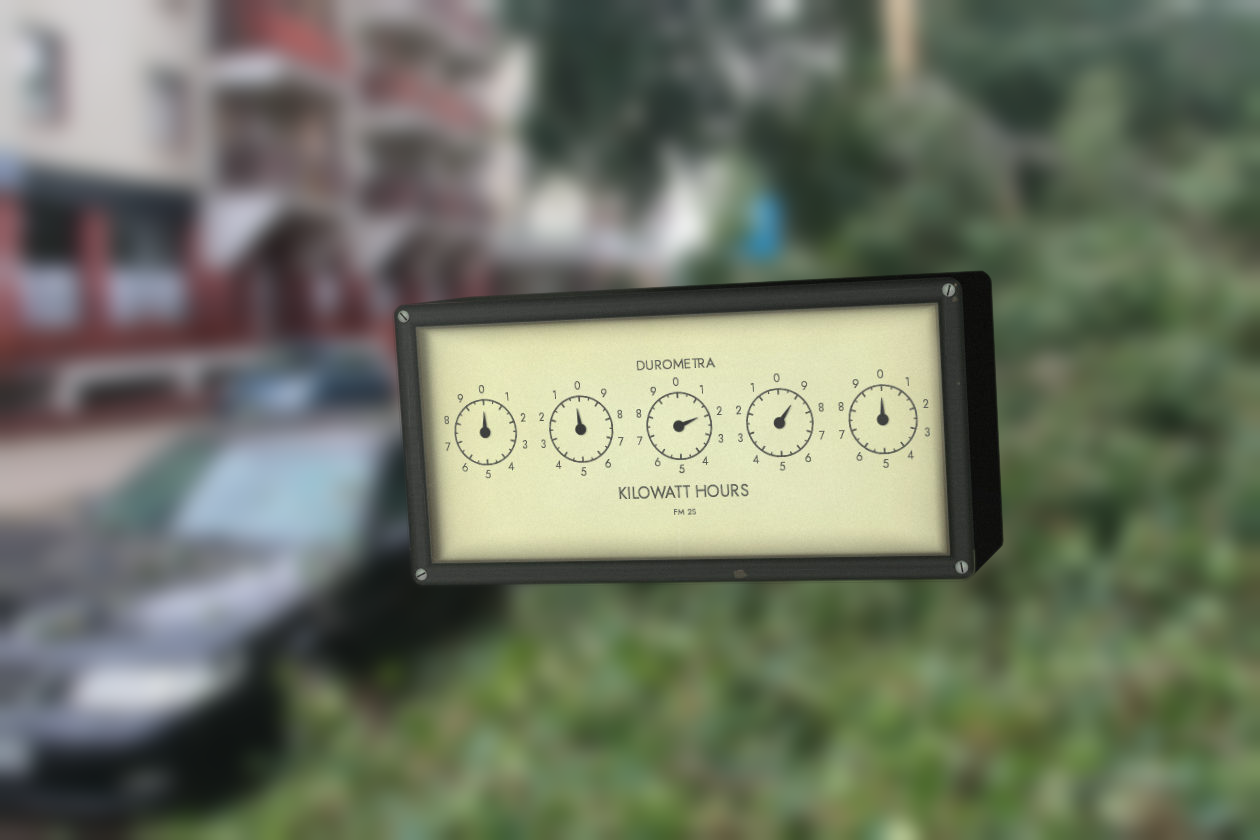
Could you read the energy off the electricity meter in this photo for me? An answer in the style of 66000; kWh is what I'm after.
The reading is 190; kWh
